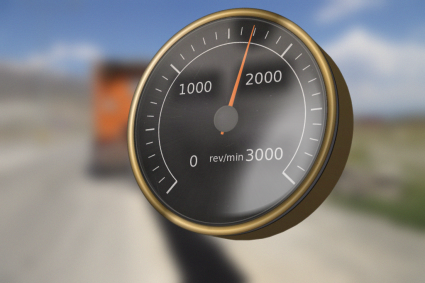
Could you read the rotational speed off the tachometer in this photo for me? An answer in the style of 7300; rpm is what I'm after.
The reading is 1700; rpm
